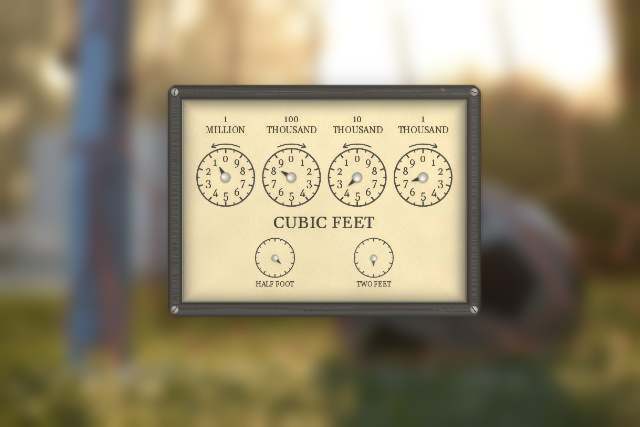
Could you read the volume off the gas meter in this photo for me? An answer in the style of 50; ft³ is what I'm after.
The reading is 83700; ft³
